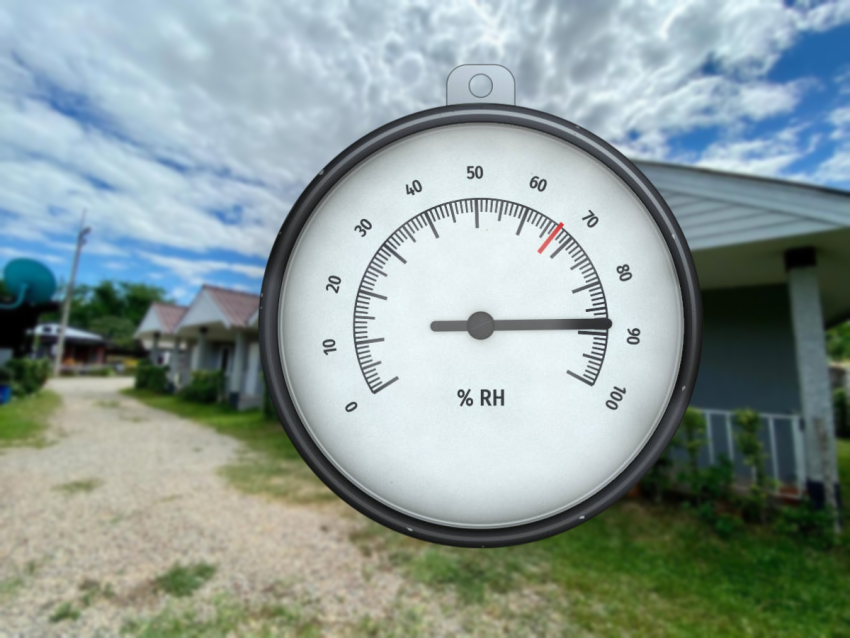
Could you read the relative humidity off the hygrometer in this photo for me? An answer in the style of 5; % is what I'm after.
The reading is 88; %
